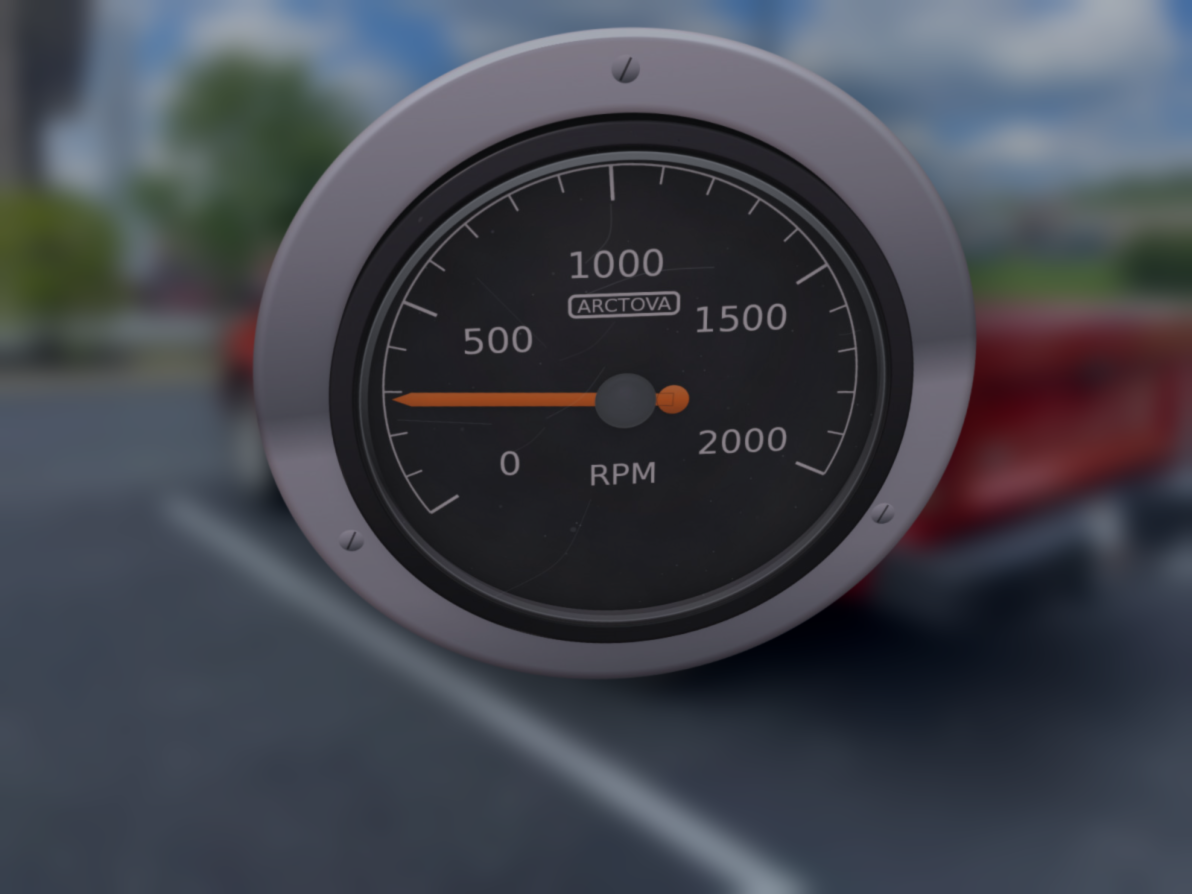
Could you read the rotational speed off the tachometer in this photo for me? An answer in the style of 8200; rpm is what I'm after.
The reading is 300; rpm
